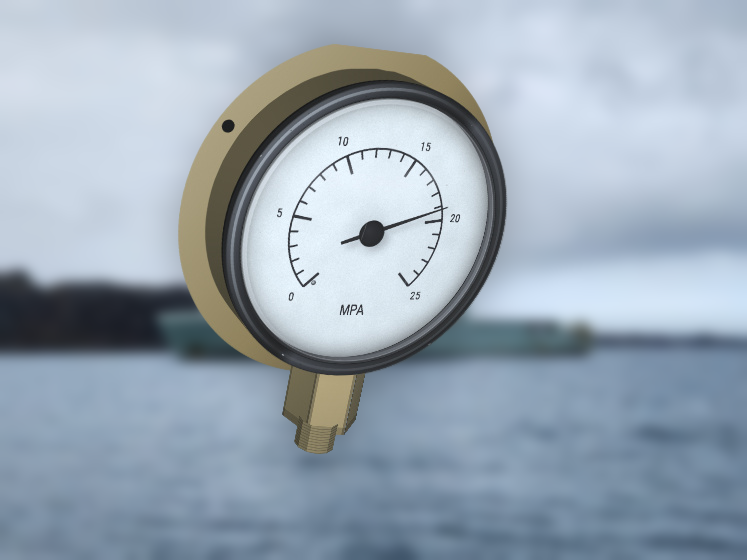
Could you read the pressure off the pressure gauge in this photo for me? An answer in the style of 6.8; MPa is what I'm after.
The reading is 19; MPa
